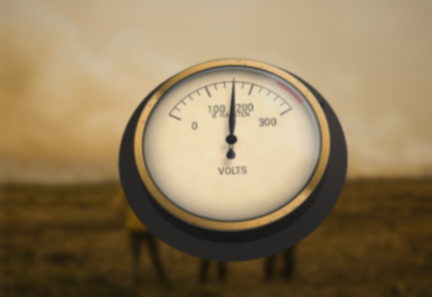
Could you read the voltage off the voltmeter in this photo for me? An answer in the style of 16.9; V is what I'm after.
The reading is 160; V
